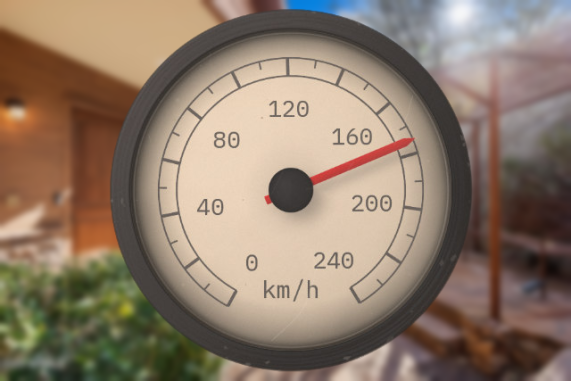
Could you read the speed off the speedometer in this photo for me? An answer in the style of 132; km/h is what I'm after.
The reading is 175; km/h
